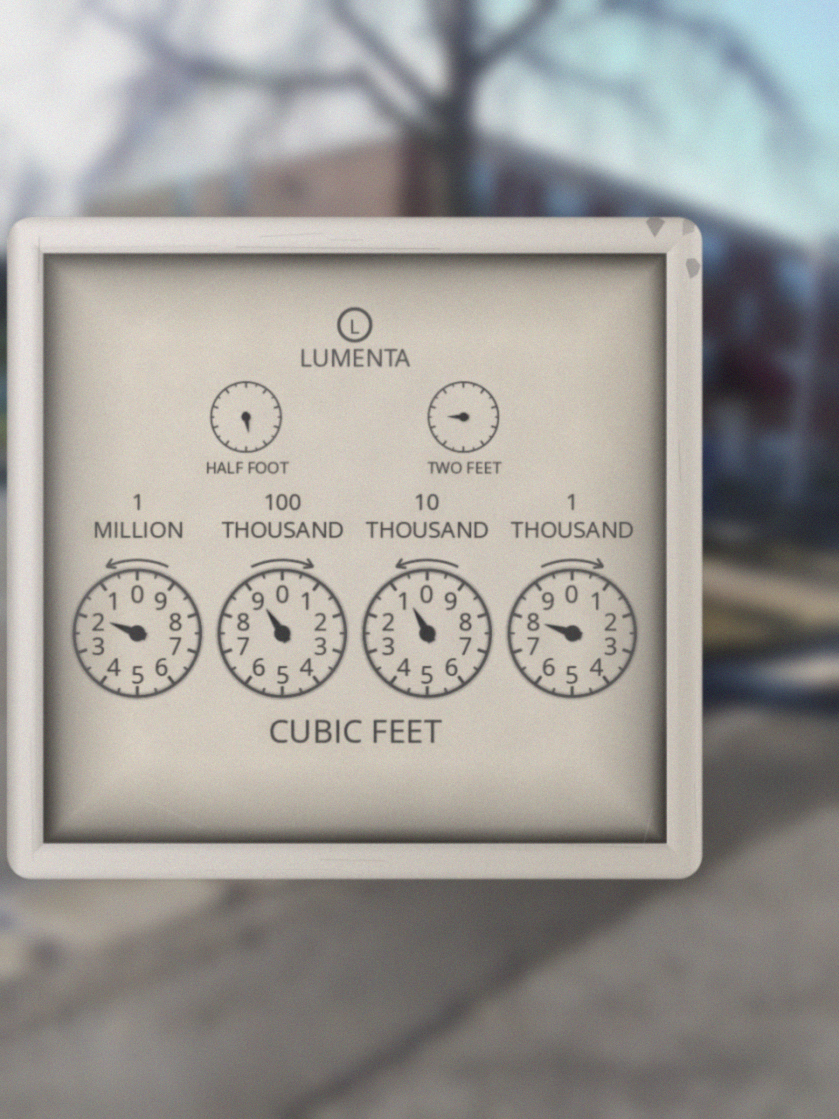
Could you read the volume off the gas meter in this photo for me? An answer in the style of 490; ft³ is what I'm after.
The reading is 190800; ft³
